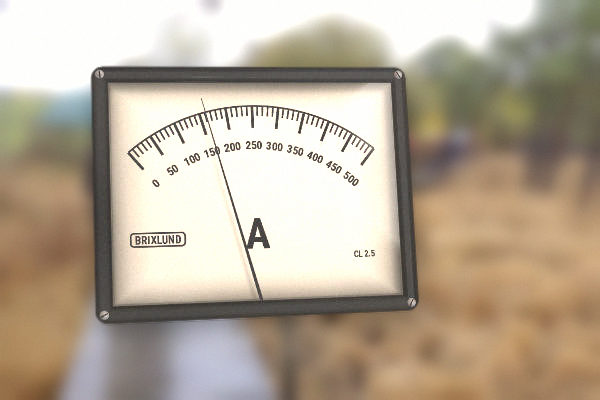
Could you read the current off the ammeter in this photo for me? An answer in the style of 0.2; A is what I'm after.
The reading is 160; A
